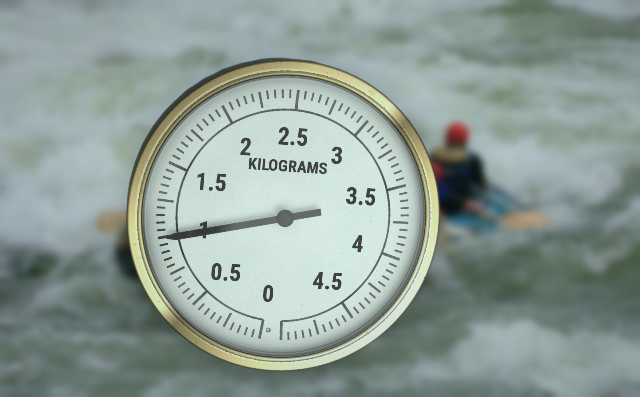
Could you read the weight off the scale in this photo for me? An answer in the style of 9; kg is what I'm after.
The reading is 1; kg
